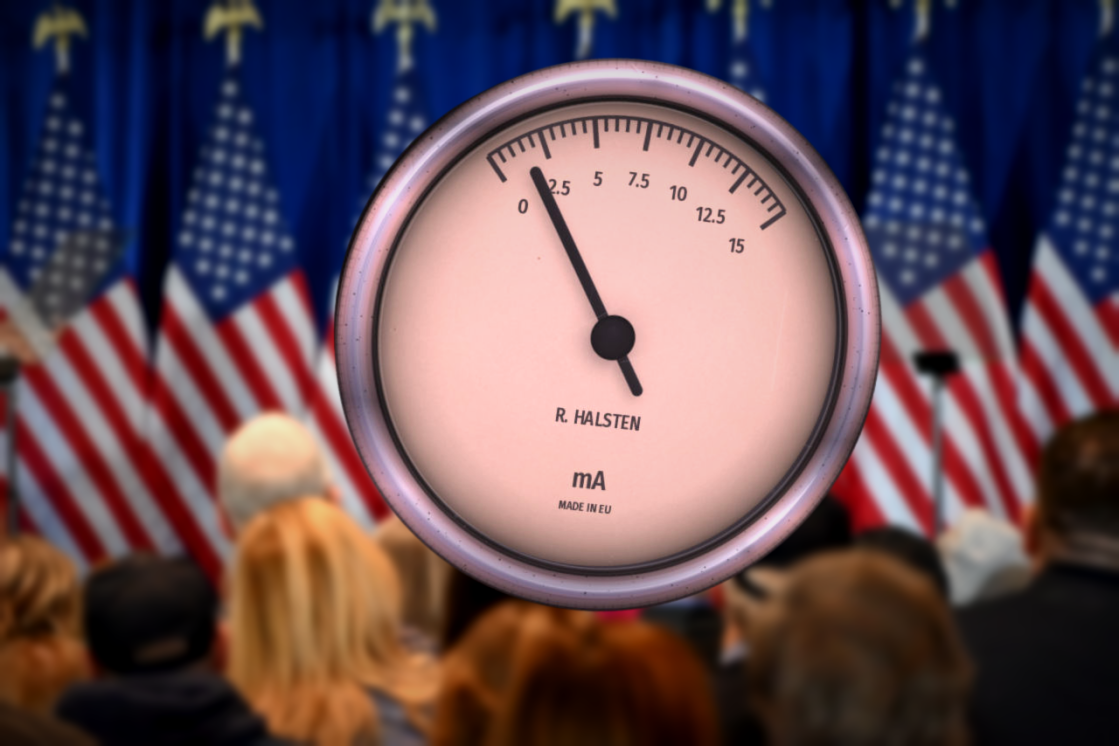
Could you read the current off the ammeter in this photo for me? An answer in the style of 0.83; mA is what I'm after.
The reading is 1.5; mA
